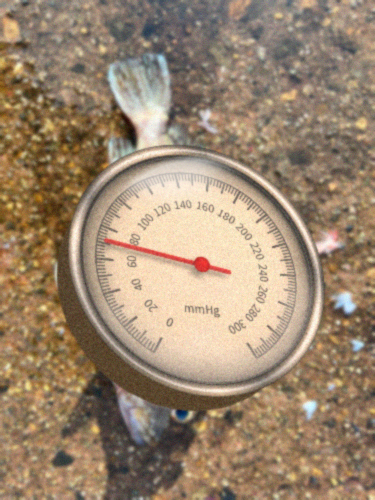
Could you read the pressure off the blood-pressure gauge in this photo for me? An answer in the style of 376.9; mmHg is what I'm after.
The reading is 70; mmHg
